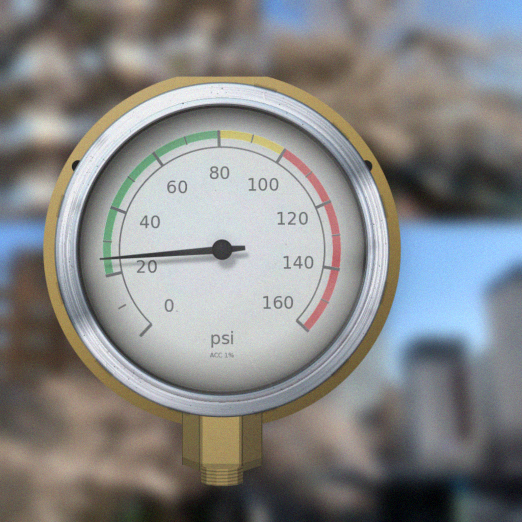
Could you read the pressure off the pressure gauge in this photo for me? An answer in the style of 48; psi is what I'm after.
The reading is 25; psi
